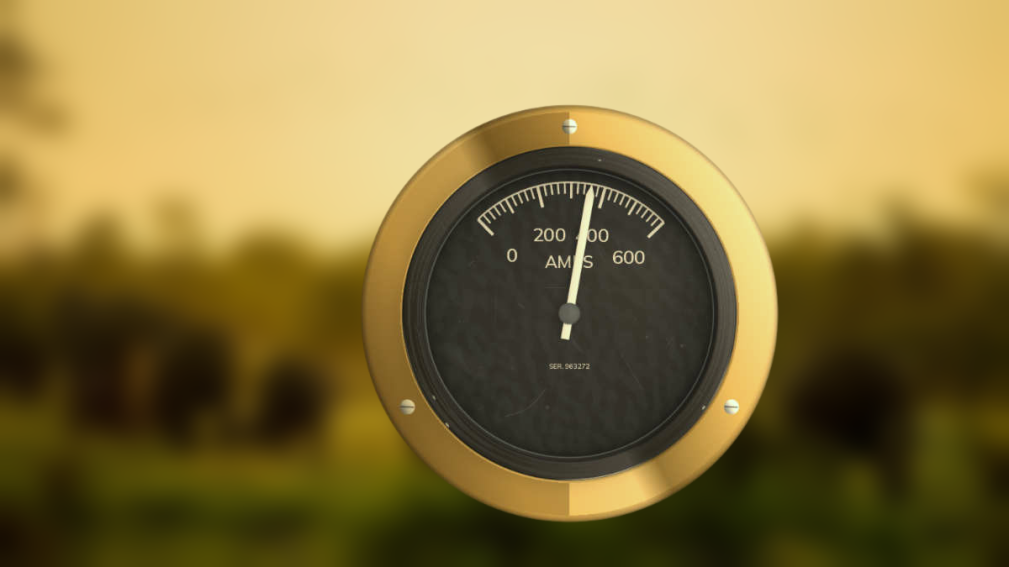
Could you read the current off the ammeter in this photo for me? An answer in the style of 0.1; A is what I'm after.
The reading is 360; A
